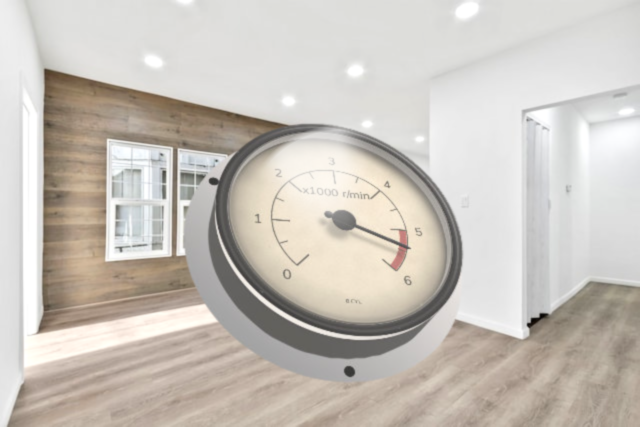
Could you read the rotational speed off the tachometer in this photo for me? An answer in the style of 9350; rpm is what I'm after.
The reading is 5500; rpm
